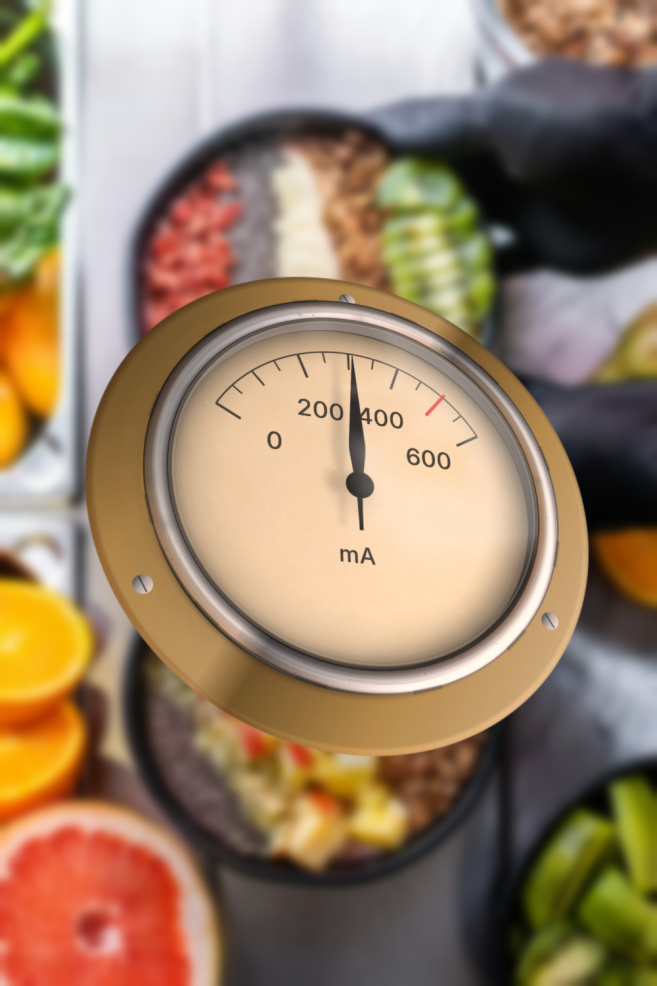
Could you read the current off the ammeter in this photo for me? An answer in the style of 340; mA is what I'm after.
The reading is 300; mA
